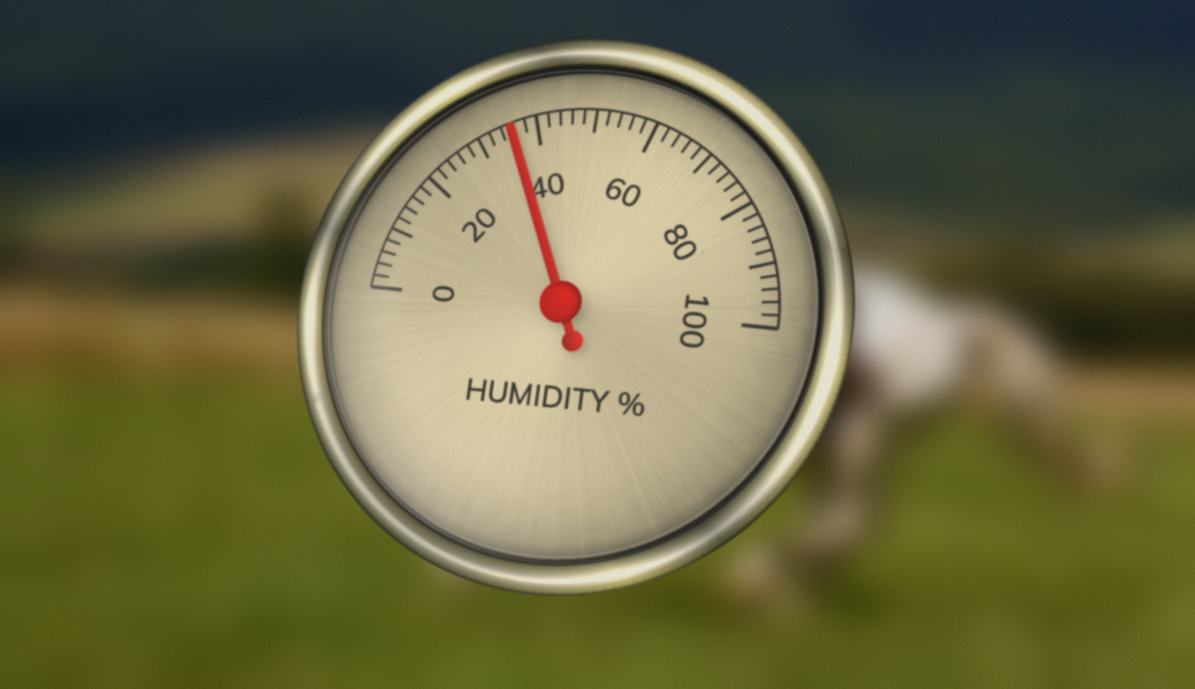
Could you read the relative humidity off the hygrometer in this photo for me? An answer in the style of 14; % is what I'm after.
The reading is 36; %
